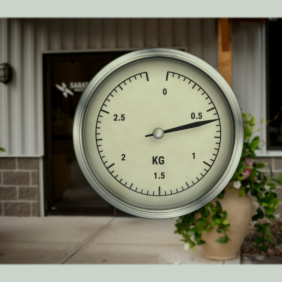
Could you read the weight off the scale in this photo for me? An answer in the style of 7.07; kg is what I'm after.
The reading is 0.6; kg
